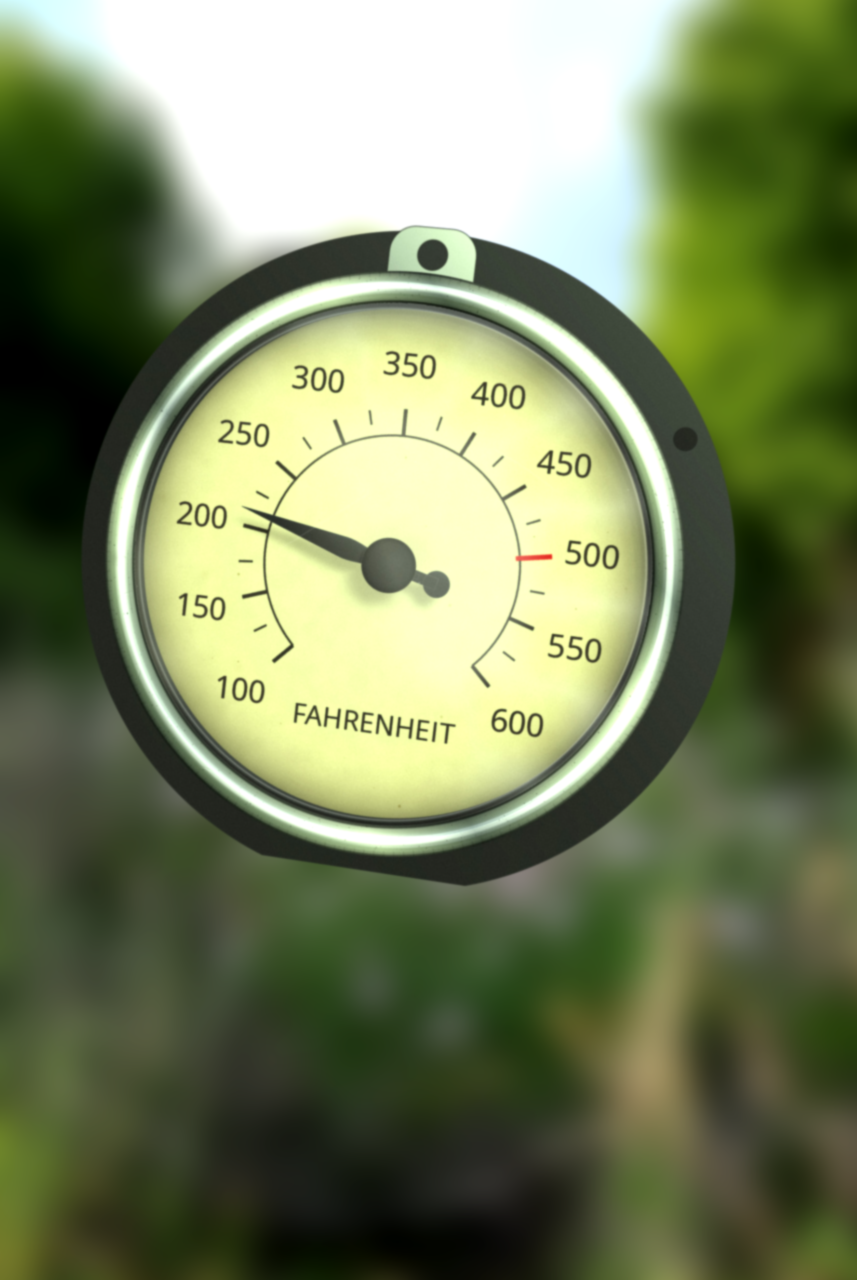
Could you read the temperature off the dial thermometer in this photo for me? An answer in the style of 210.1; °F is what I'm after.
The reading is 212.5; °F
